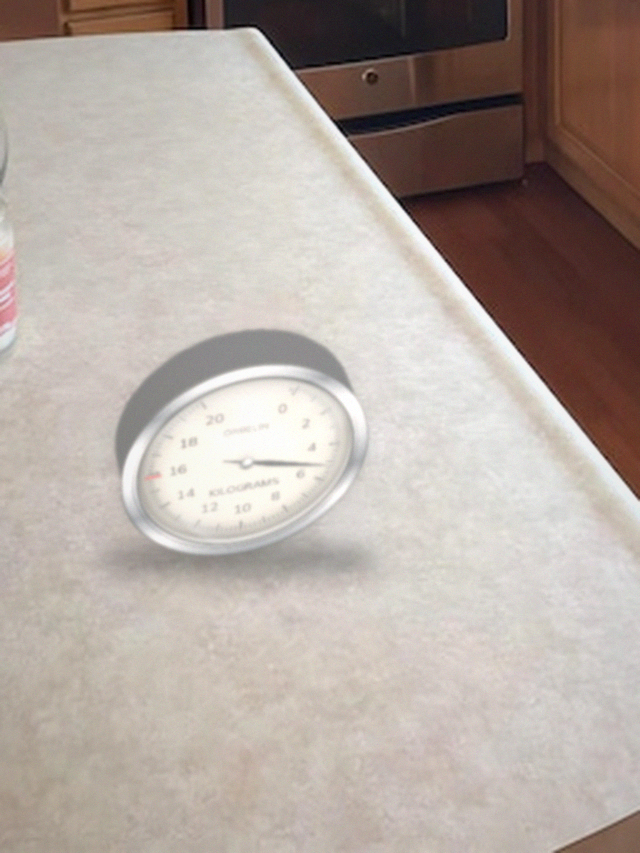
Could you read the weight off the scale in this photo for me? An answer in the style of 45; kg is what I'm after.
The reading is 5; kg
